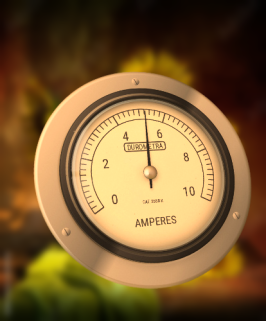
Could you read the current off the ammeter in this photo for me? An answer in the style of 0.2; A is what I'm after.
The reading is 5.2; A
